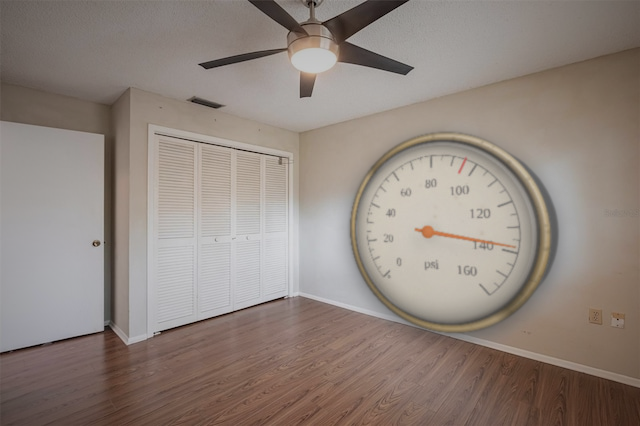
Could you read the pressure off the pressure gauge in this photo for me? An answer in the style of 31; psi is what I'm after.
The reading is 137.5; psi
